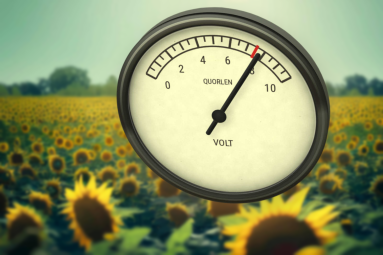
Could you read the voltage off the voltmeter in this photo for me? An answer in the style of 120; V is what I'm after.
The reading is 7.75; V
